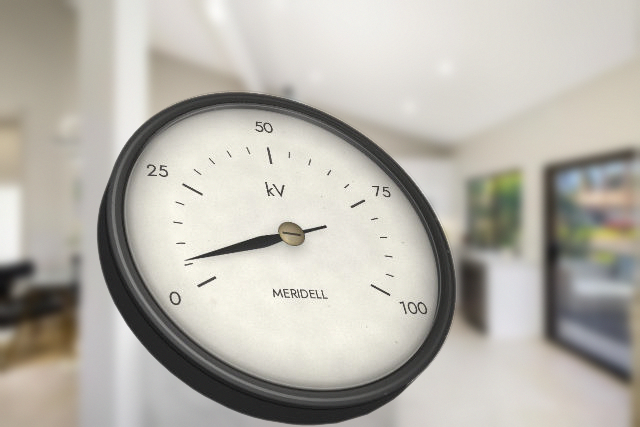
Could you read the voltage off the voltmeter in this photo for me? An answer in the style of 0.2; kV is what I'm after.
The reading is 5; kV
